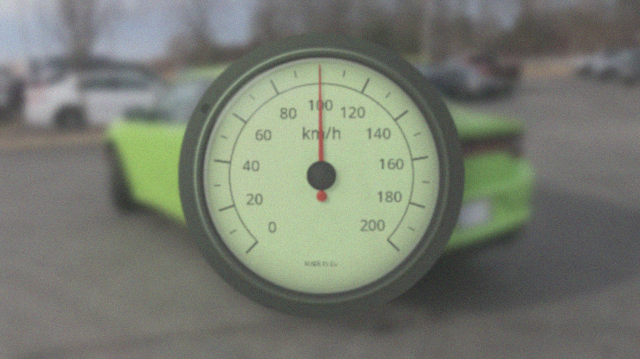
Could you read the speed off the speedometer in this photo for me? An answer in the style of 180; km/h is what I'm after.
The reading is 100; km/h
